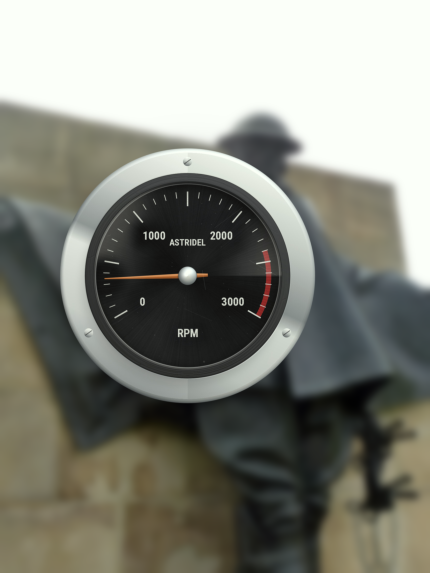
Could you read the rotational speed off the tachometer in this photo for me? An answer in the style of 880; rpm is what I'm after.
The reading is 350; rpm
